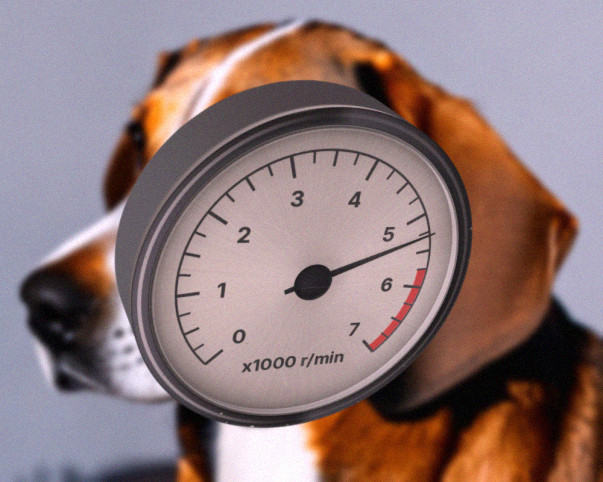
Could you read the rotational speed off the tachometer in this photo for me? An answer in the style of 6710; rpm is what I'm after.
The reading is 5250; rpm
